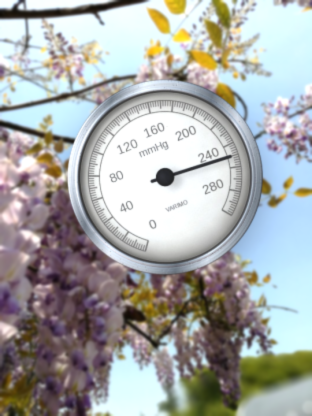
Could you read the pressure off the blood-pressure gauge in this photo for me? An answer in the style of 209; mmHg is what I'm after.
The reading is 250; mmHg
